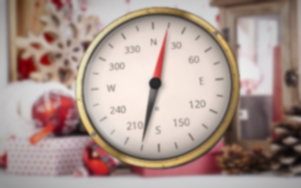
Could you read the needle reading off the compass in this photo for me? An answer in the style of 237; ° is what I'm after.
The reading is 15; °
